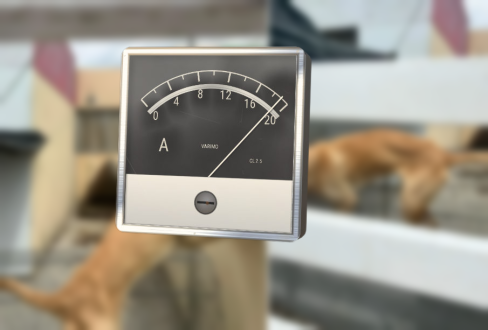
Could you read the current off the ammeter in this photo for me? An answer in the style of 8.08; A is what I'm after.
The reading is 19; A
